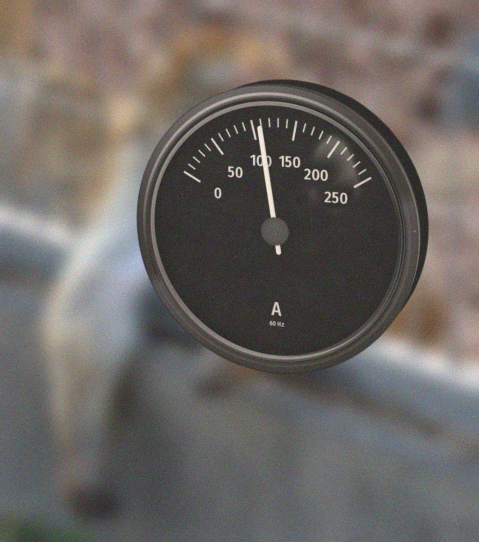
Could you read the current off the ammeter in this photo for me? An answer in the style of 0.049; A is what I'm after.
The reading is 110; A
